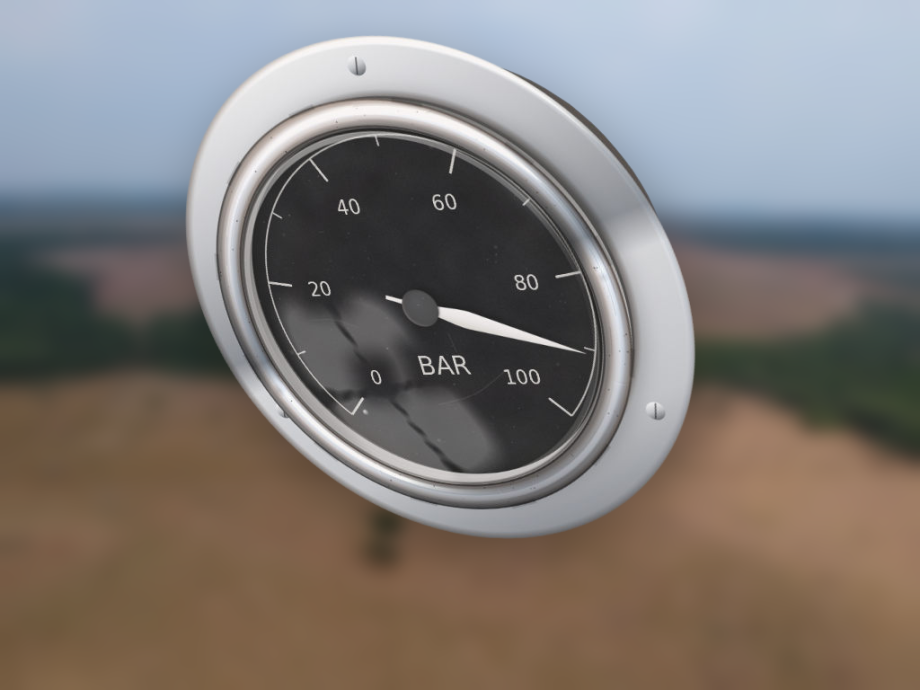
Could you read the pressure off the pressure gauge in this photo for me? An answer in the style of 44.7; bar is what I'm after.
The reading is 90; bar
